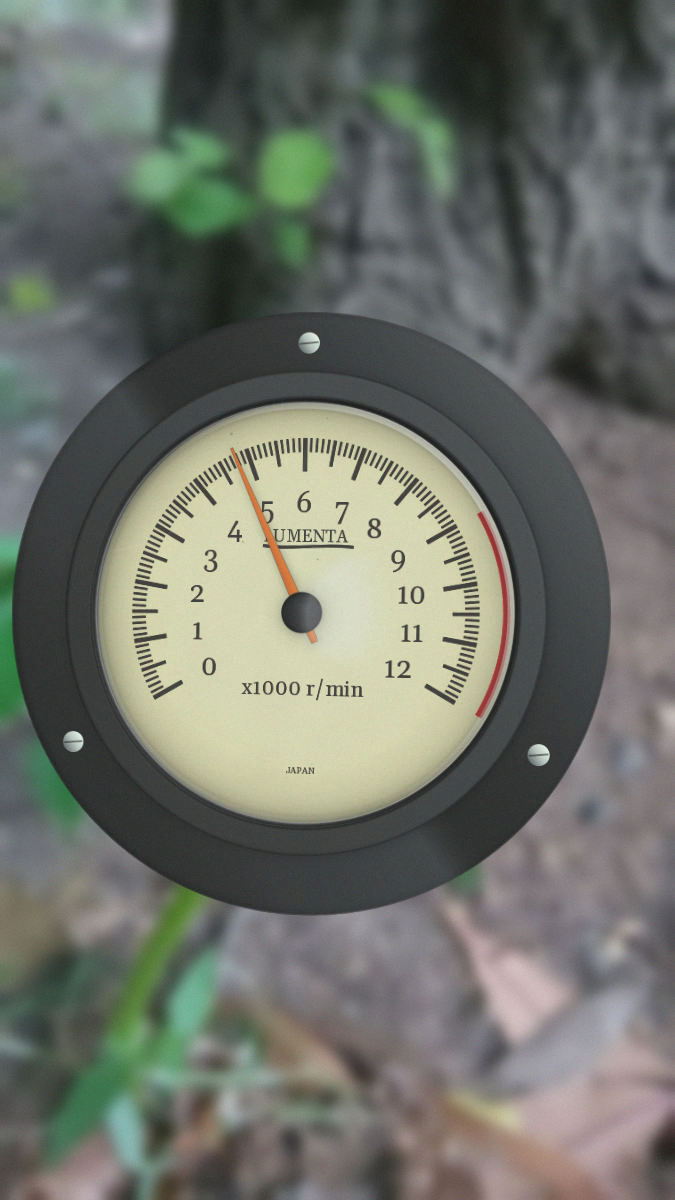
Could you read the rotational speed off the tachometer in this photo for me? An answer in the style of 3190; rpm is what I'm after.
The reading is 4800; rpm
